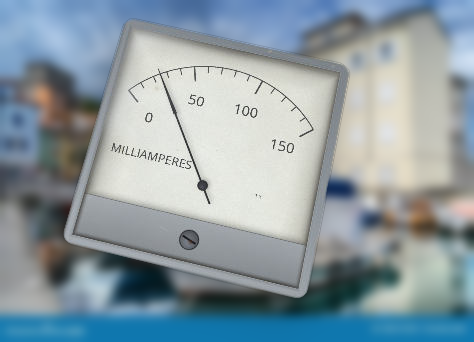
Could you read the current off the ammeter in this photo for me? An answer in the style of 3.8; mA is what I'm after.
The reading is 25; mA
